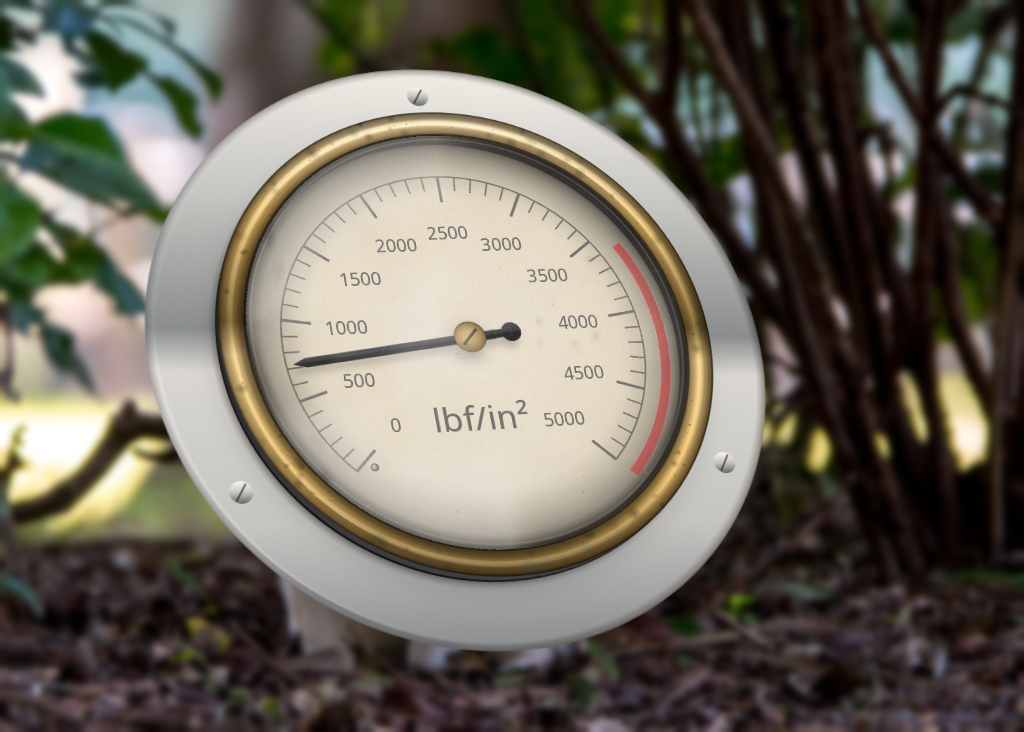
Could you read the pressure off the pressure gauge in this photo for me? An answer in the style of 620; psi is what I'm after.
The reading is 700; psi
